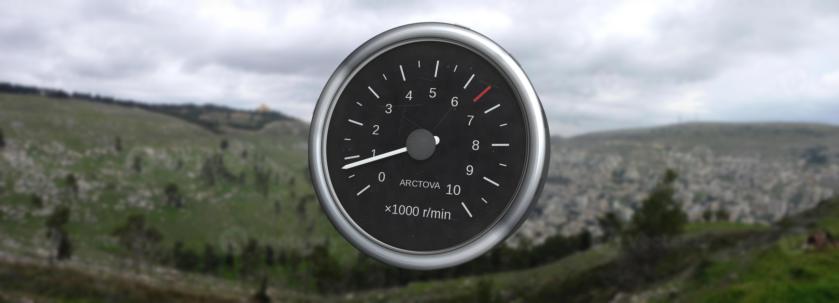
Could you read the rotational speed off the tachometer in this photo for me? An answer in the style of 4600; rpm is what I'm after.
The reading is 750; rpm
